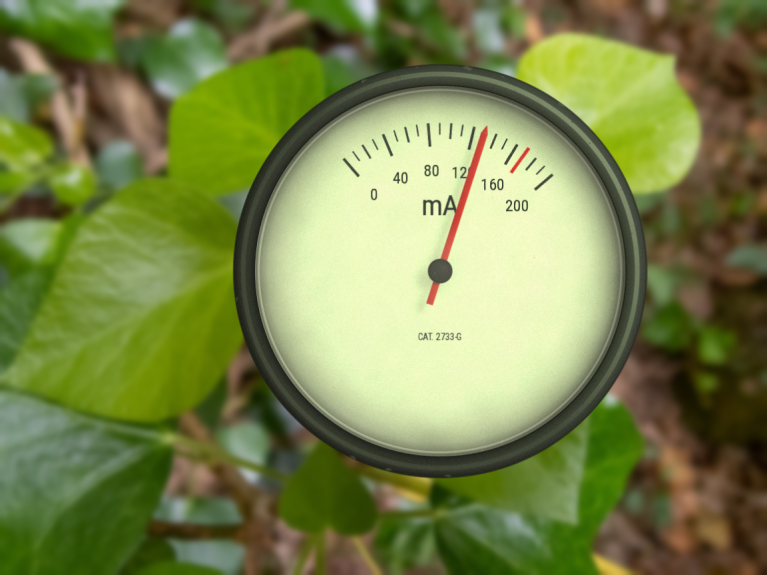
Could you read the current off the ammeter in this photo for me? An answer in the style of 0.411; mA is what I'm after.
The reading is 130; mA
